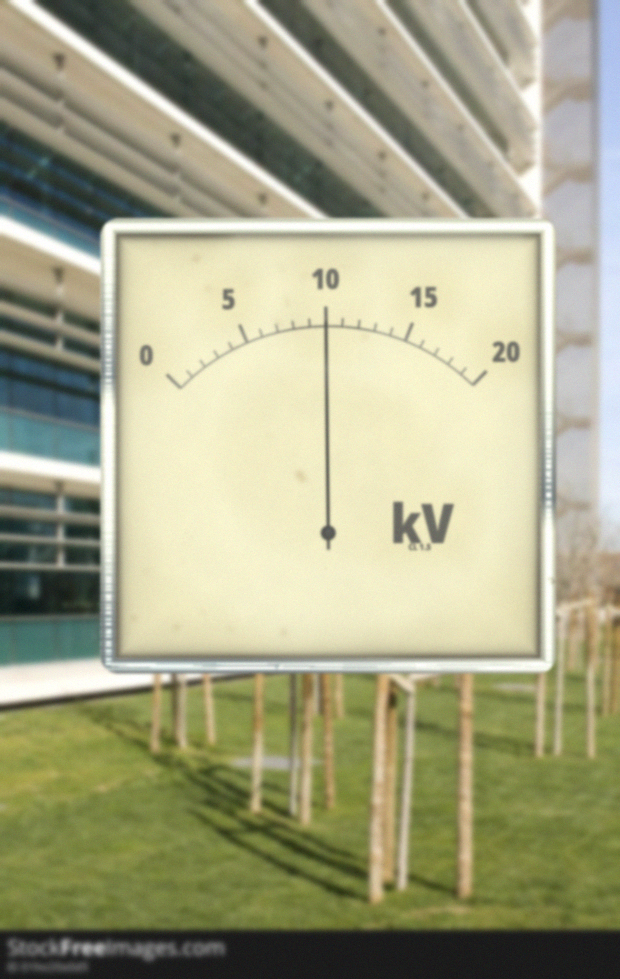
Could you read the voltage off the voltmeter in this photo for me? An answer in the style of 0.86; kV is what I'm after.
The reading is 10; kV
